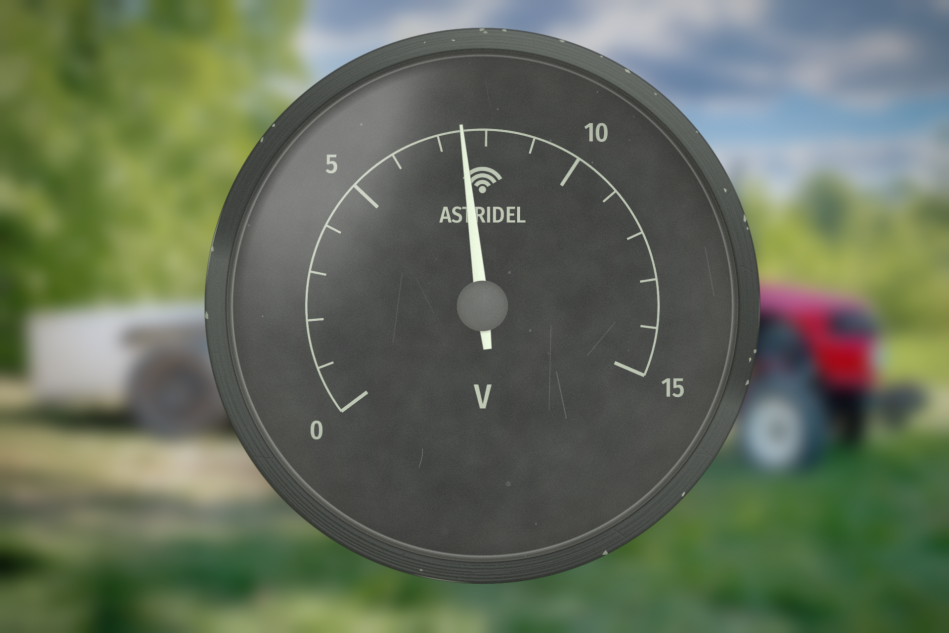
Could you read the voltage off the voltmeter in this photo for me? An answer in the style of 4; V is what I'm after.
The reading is 7.5; V
